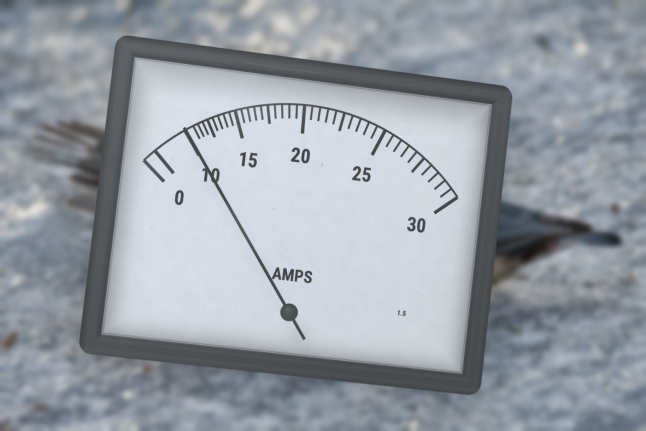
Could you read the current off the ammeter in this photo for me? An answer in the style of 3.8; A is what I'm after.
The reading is 10; A
